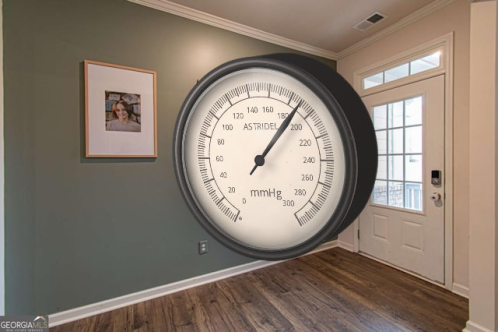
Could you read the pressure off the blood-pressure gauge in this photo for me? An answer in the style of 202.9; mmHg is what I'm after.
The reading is 190; mmHg
